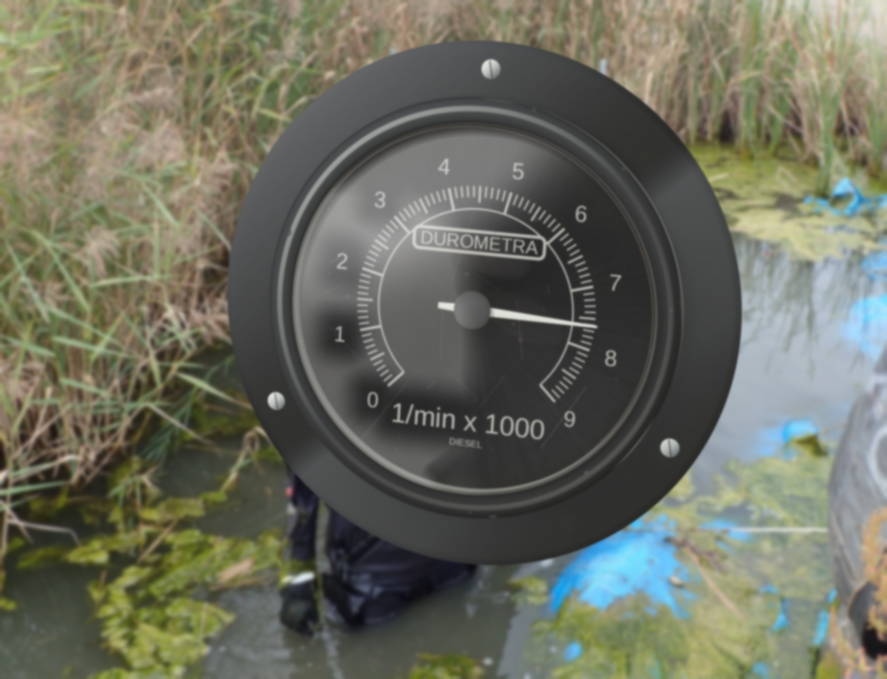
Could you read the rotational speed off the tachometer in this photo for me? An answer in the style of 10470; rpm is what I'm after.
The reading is 7600; rpm
